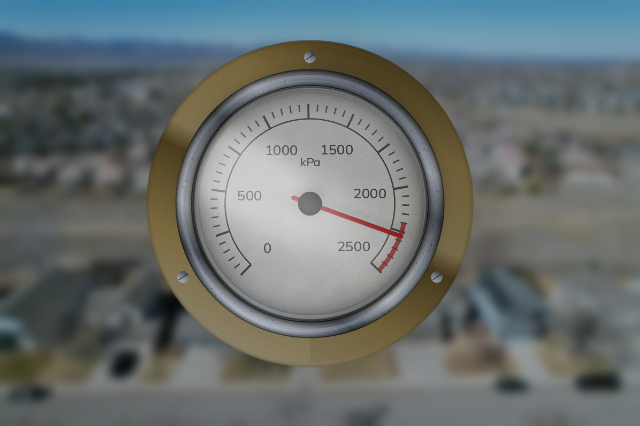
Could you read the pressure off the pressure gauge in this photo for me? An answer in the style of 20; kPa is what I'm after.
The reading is 2275; kPa
